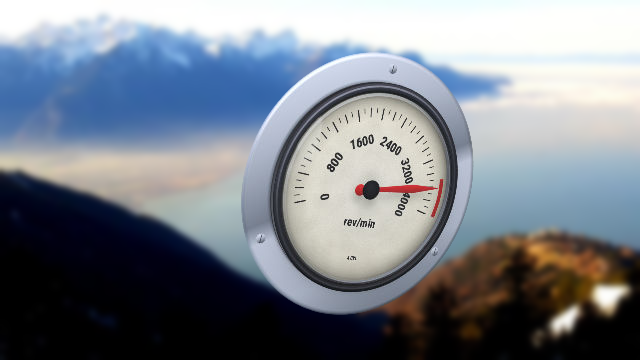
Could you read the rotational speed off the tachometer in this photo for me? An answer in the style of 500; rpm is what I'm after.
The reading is 3600; rpm
